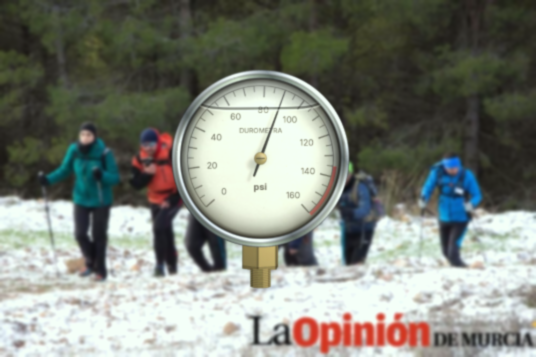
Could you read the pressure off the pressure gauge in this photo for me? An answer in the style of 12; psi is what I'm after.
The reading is 90; psi
